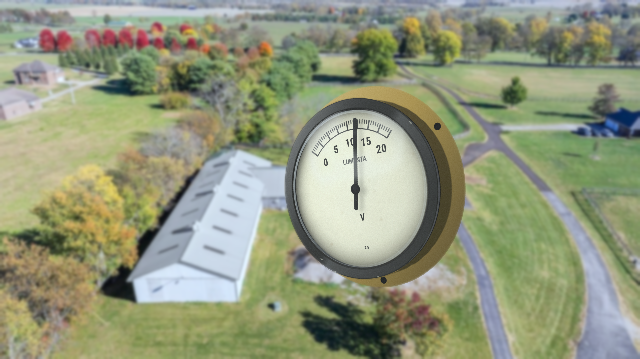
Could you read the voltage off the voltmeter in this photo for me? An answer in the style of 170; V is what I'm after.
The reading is 12.5; V
